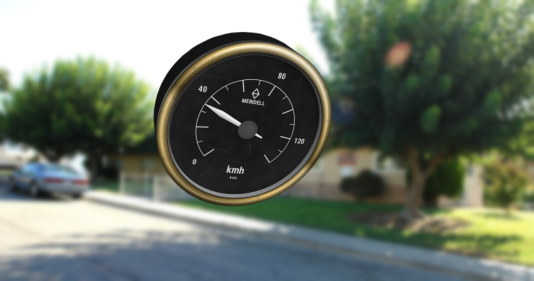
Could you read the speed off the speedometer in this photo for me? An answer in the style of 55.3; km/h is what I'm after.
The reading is 35; km/h
